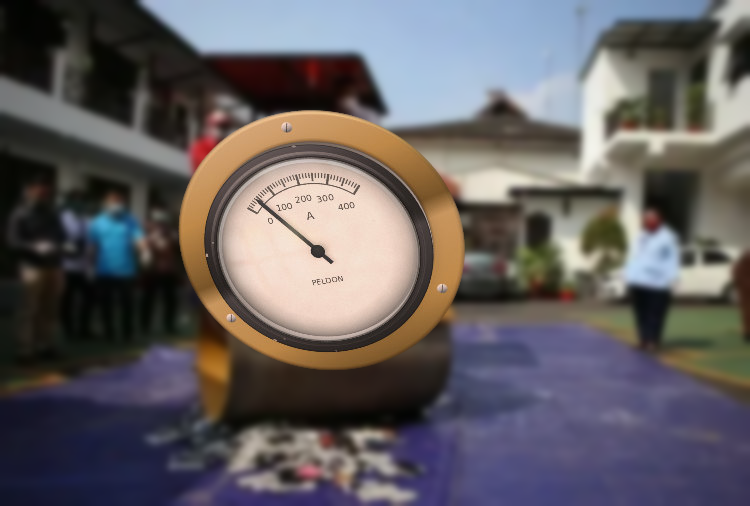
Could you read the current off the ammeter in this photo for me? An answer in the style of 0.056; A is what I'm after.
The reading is 50; A
